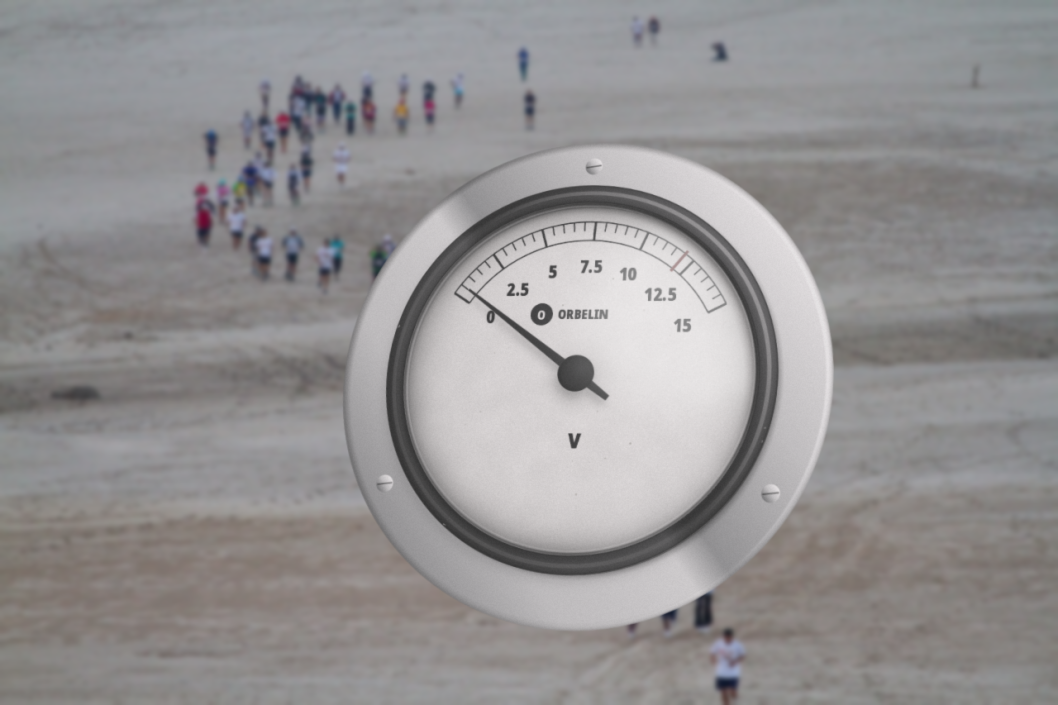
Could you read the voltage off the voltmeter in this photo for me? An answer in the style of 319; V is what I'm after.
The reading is 0.5; V
